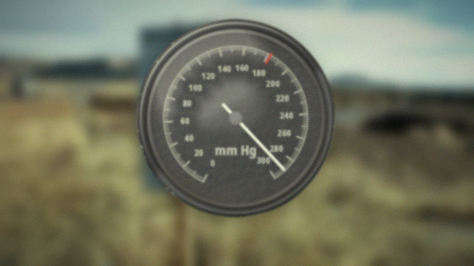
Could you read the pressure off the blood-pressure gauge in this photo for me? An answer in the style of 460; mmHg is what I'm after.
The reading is 290; mmHg
